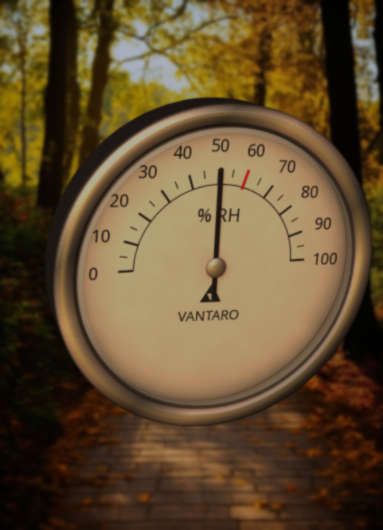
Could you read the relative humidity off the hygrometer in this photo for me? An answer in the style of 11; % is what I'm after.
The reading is 50; %
